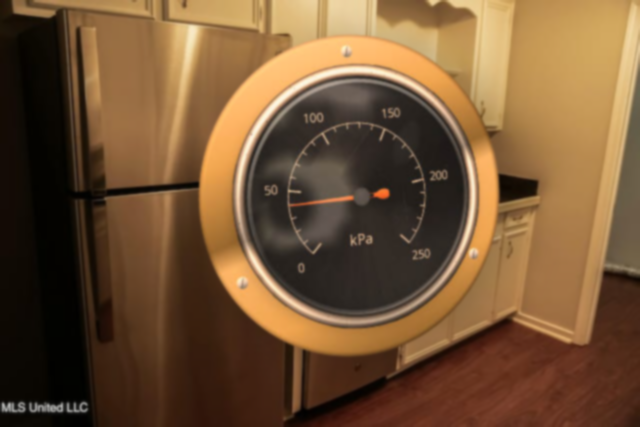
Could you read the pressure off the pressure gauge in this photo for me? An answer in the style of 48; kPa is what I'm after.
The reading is 40; kPa
